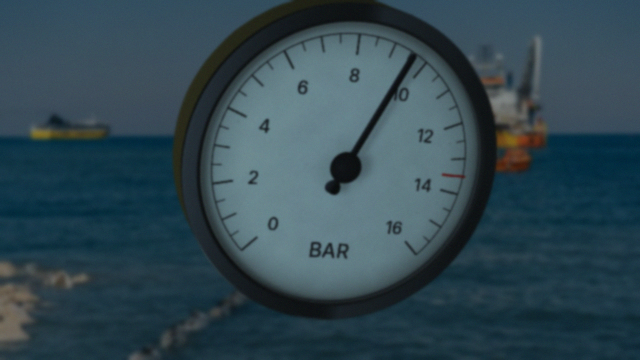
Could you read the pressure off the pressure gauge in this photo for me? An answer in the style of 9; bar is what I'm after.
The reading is 9.5; bar
